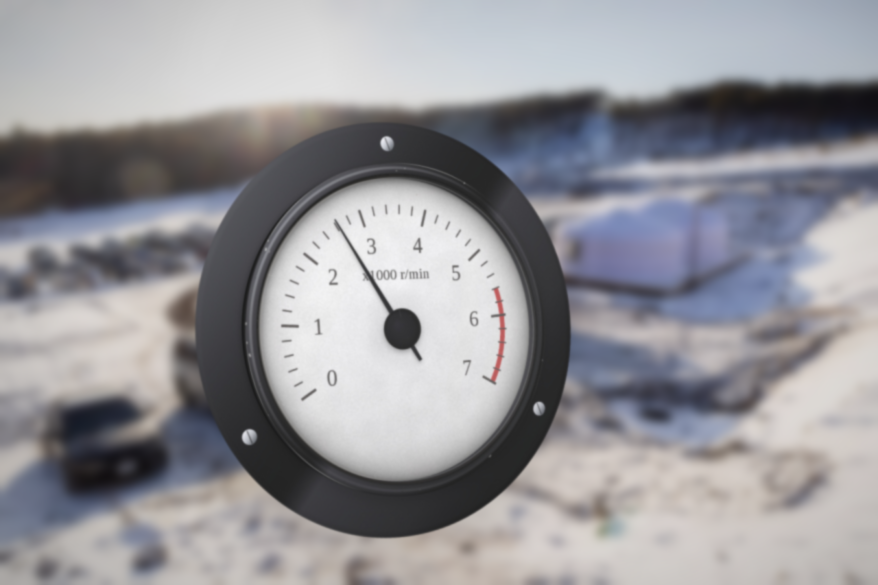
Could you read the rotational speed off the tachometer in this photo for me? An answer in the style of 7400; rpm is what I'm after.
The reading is 2600; rpm
